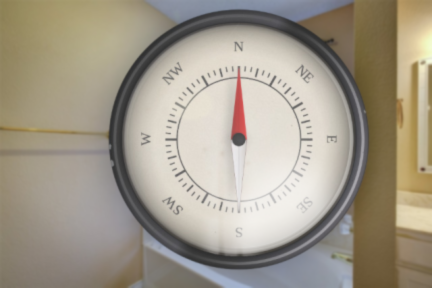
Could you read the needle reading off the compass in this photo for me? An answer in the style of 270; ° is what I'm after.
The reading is 0; °
